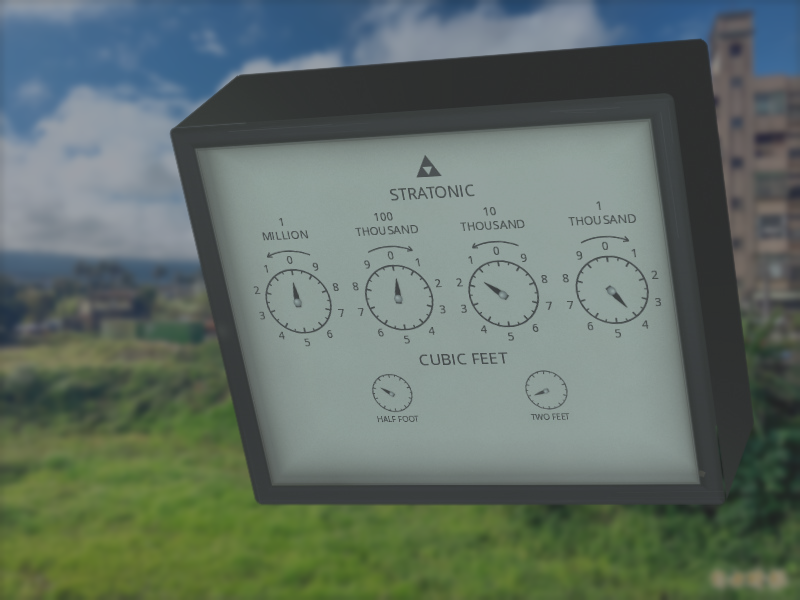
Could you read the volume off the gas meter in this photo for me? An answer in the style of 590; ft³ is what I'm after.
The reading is 1400; ft³
